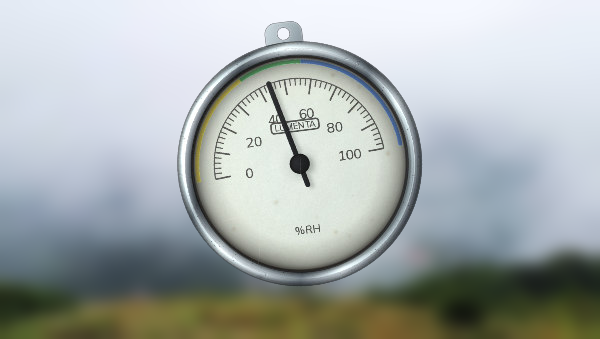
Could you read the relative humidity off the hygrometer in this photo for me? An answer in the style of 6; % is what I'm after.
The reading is 44; %
